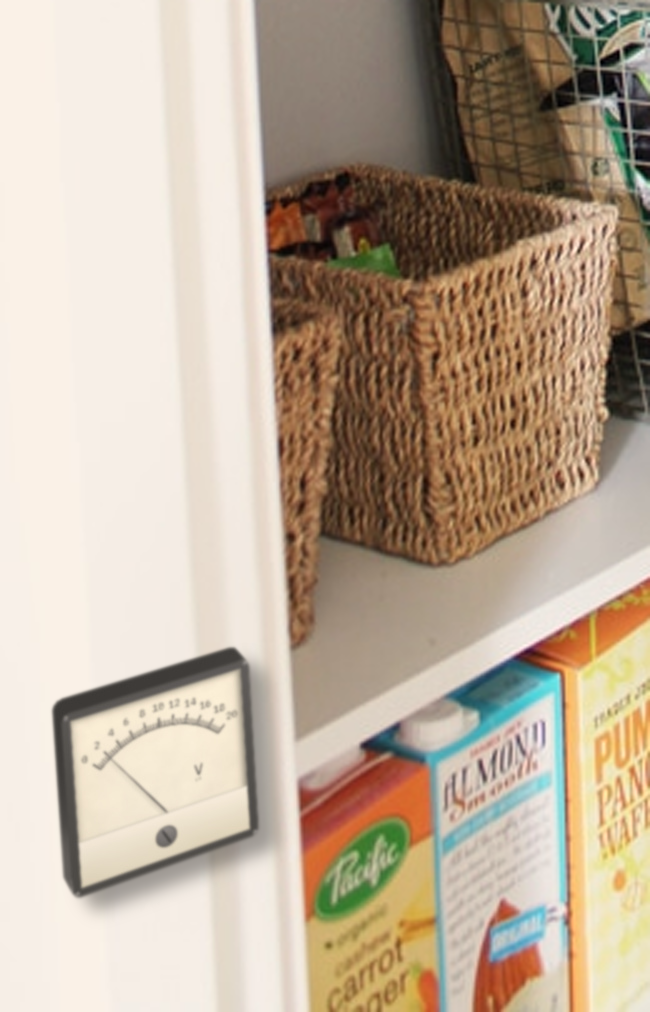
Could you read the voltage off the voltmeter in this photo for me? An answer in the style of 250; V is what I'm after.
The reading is 2; V
